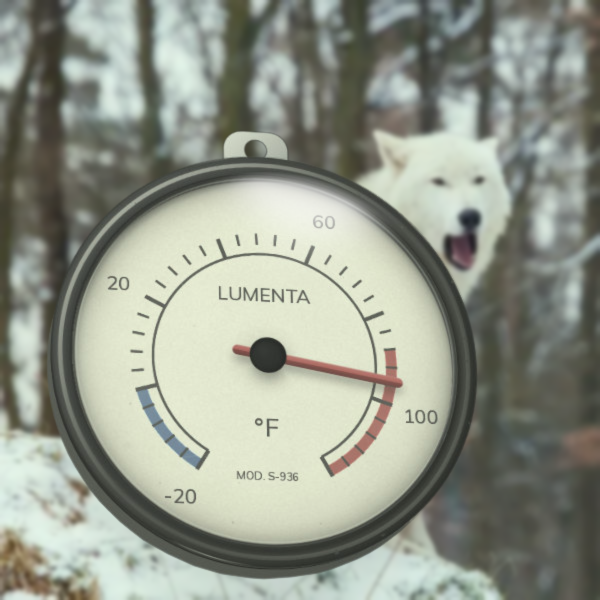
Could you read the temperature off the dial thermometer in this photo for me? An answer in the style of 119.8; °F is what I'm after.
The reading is 96; °F
